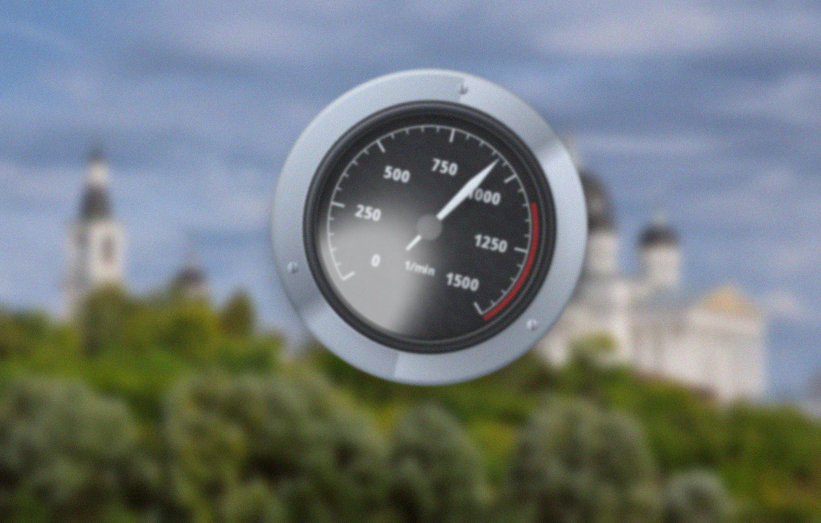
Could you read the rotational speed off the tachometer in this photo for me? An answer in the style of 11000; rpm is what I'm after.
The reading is 925; rpm
